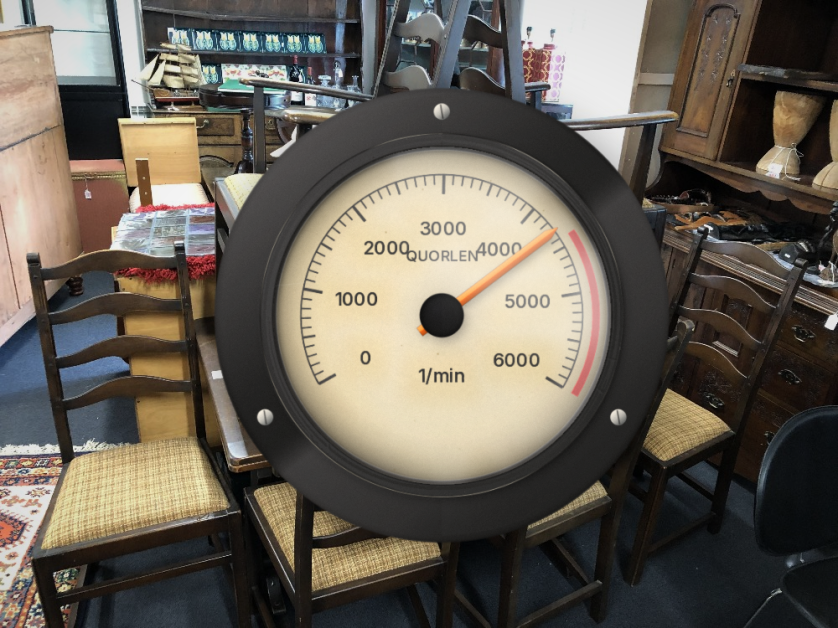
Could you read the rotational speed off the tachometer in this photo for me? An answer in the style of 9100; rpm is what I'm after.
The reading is 4300; rpm
